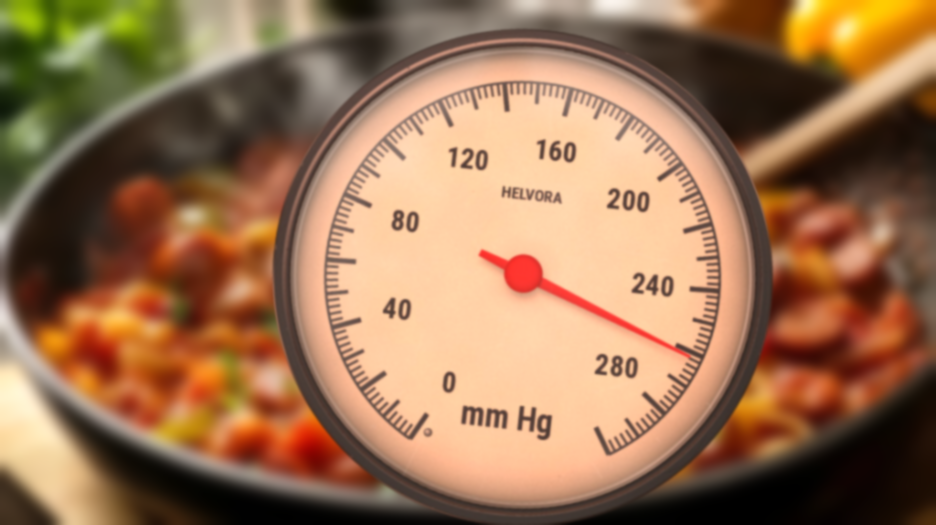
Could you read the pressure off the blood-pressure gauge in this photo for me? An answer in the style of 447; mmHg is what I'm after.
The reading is 262; mmHg
